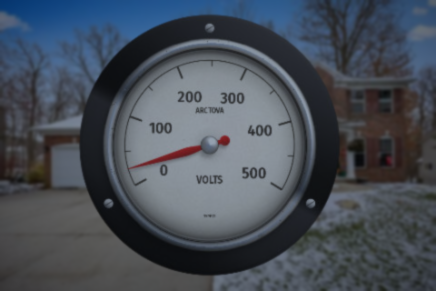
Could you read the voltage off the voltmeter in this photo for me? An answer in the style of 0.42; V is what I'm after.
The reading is 25; V
